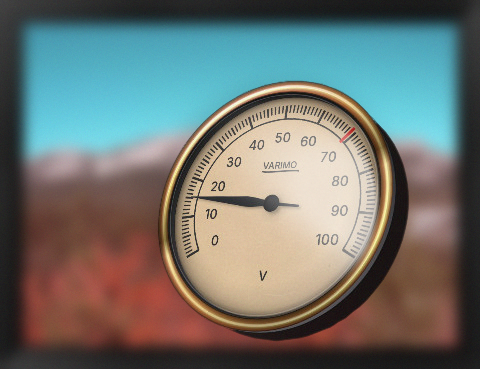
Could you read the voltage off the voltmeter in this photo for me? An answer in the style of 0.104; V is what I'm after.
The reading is 15; V
